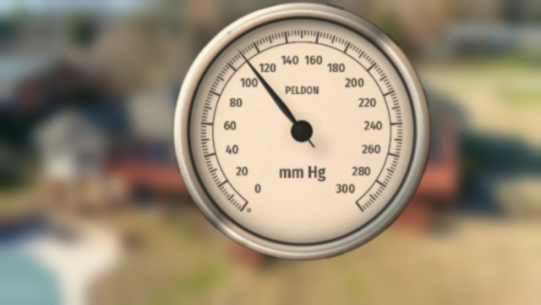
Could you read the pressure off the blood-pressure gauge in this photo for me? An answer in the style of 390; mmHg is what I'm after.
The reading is 110; mmHg
